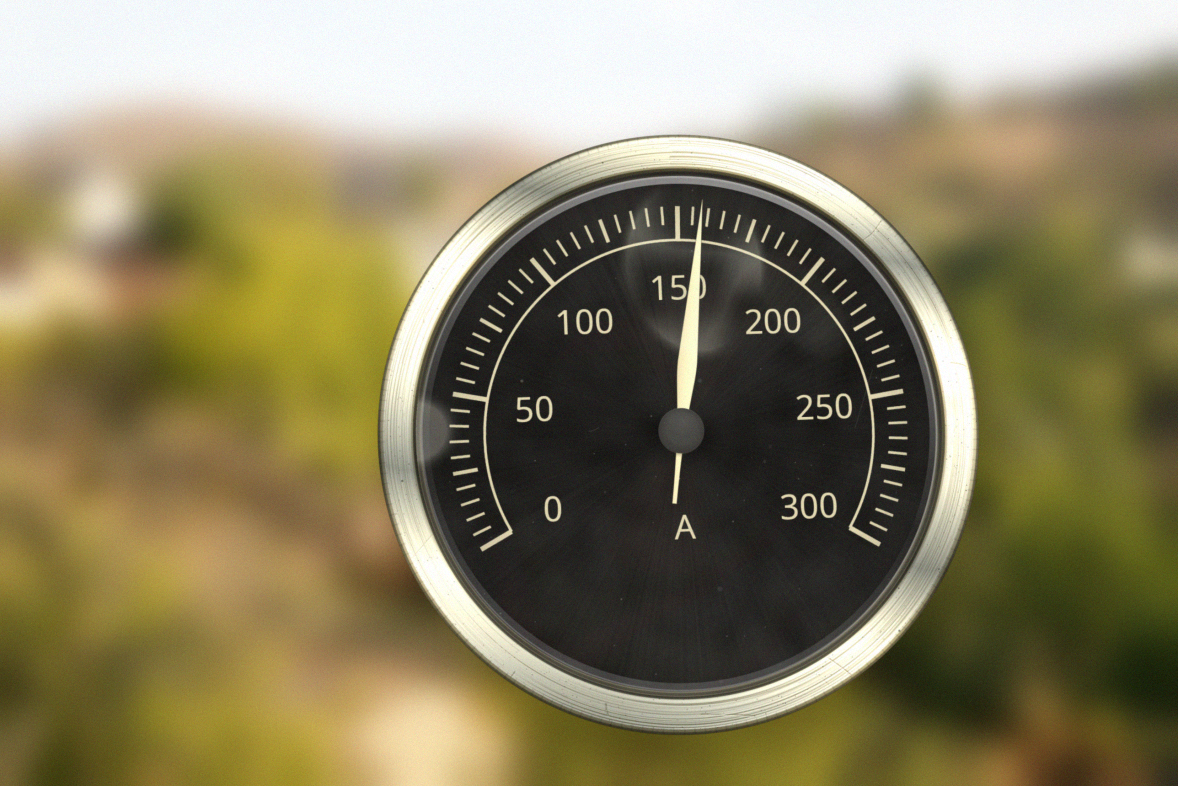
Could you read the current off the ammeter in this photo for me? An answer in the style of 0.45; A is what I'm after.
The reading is 157.5; A
